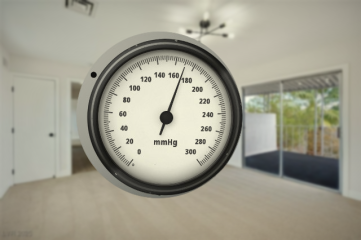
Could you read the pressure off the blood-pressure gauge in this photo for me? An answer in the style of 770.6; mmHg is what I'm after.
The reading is 170; mmHg
